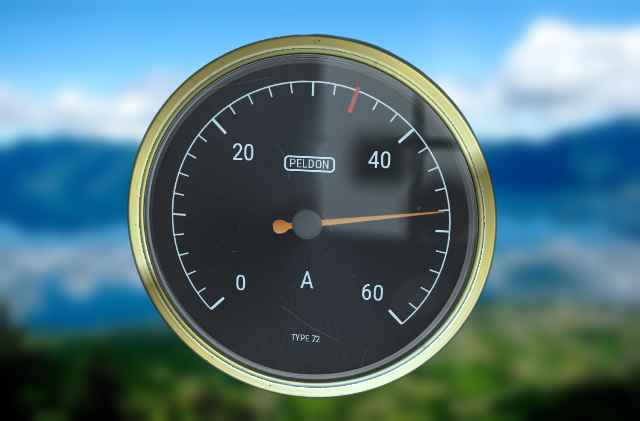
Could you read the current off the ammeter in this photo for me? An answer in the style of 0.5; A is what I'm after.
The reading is 48; A
